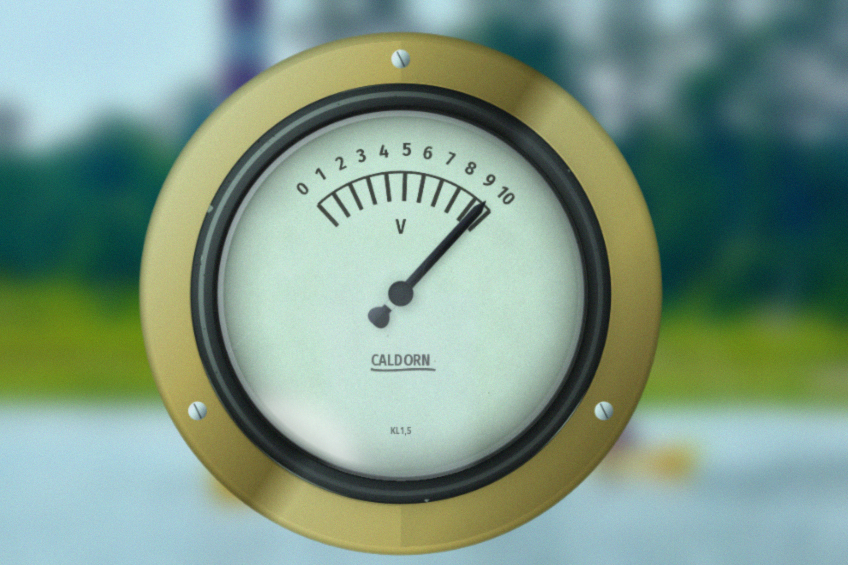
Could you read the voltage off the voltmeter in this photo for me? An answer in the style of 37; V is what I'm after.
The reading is 9.5; V
